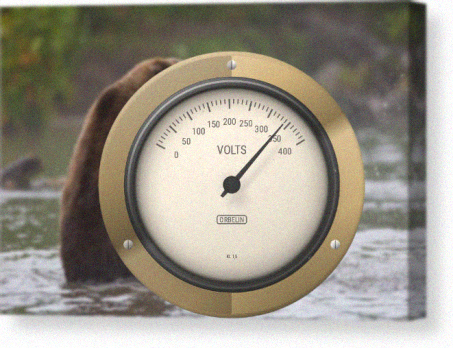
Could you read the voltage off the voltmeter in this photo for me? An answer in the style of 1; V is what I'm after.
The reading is 340; V
